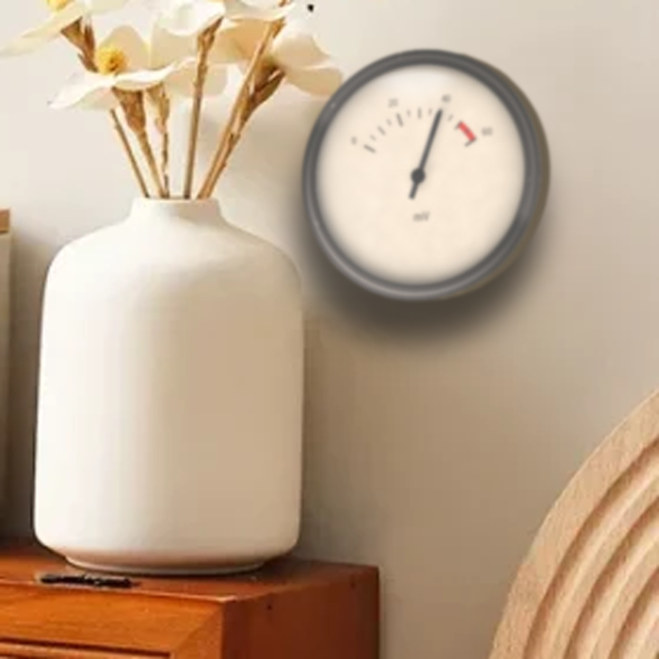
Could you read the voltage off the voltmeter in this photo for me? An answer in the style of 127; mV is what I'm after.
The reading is 40; mV
